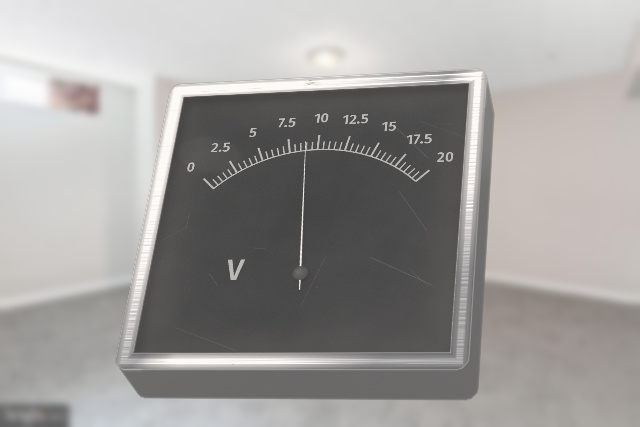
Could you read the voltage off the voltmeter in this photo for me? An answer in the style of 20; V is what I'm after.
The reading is 9; V
